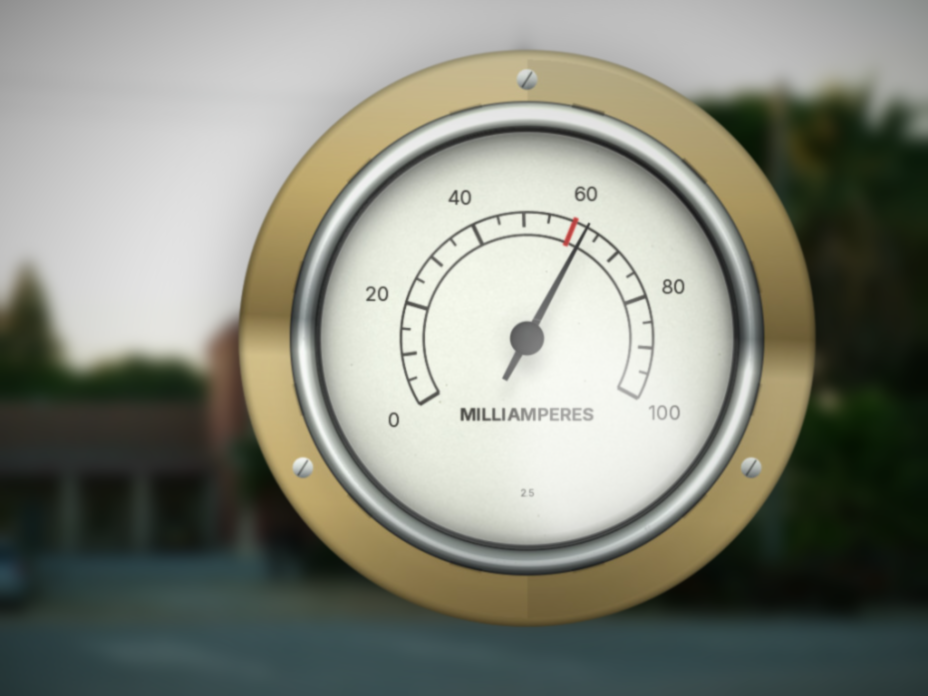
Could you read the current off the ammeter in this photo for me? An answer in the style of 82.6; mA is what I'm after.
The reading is 62.5; mA
